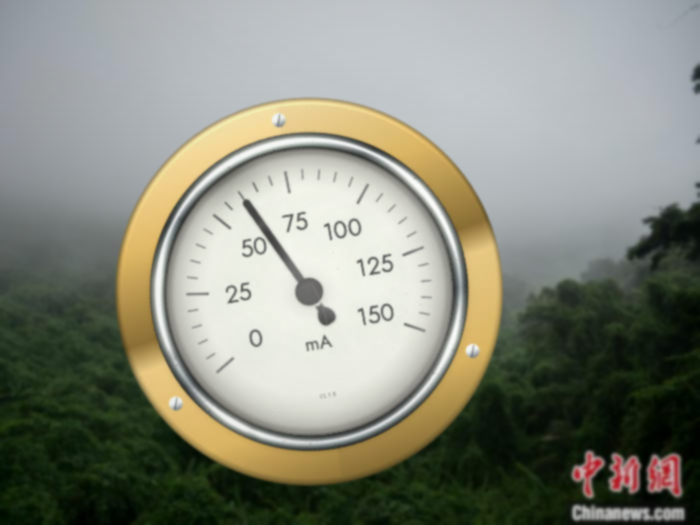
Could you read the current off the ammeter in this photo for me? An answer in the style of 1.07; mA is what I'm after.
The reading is 60; mA
